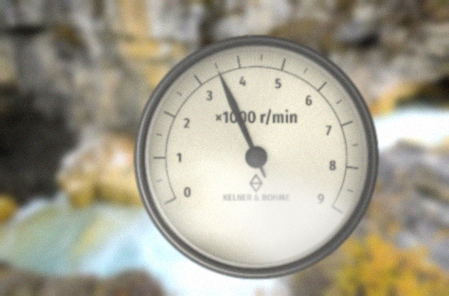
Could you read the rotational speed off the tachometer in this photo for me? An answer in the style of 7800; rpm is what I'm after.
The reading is 3500; rpm
